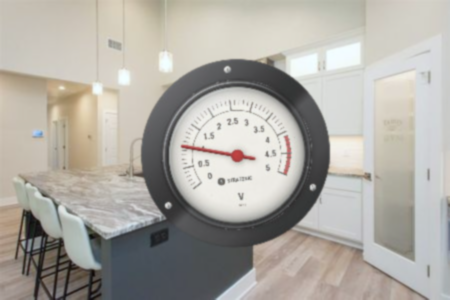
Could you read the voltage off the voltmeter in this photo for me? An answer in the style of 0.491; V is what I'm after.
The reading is 1; V
